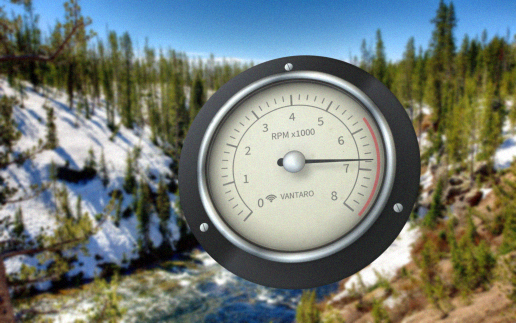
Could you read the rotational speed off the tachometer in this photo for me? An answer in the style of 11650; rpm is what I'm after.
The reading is 6800; rpm
